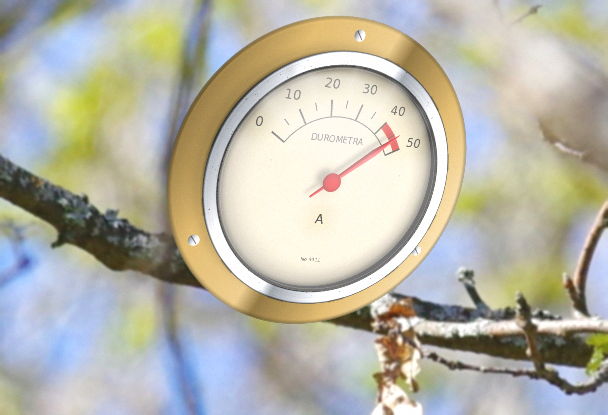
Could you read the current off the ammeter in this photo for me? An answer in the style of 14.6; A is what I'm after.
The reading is 45; A
